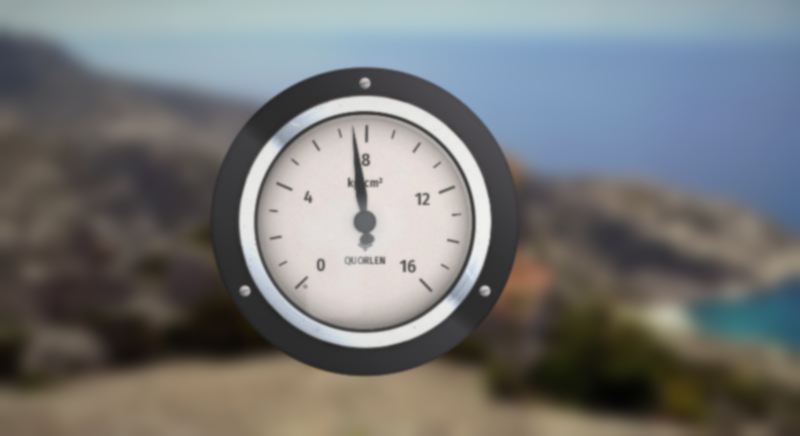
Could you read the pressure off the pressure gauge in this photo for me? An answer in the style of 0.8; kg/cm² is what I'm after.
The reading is 7.5; kg/cm²
